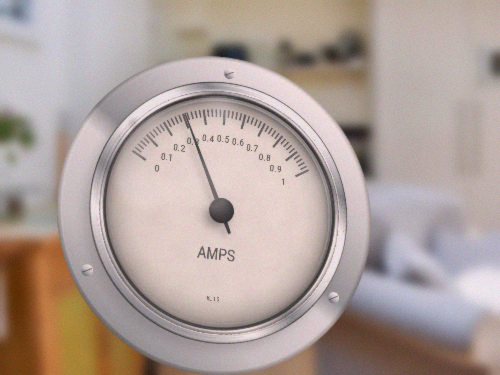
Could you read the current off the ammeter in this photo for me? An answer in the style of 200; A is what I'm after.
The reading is 0.3; A
